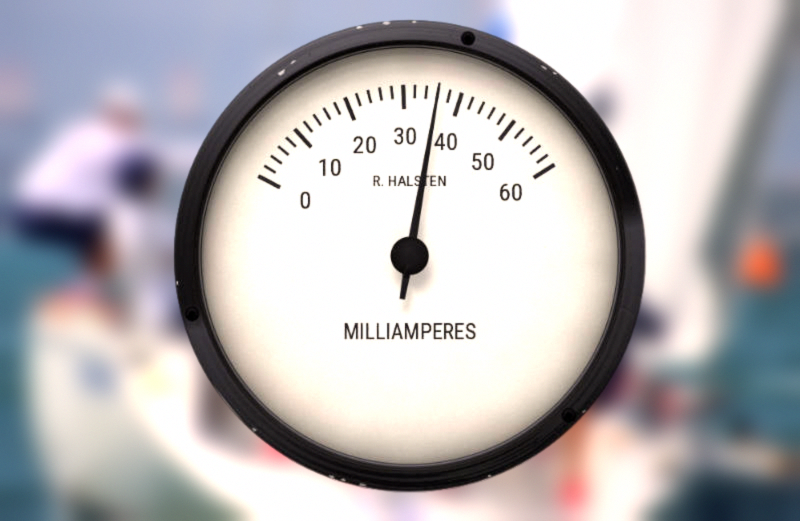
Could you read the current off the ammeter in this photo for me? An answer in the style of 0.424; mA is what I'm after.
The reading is 36; mA
